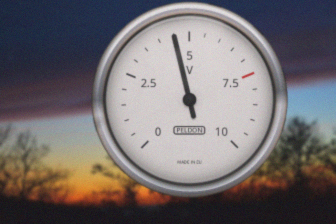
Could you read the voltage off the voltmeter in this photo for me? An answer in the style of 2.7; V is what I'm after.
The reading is 4.5; V
